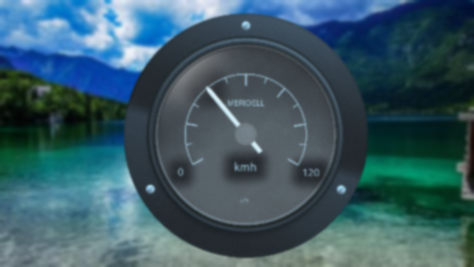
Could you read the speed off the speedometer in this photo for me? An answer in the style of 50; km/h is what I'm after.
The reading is 40; km/h
